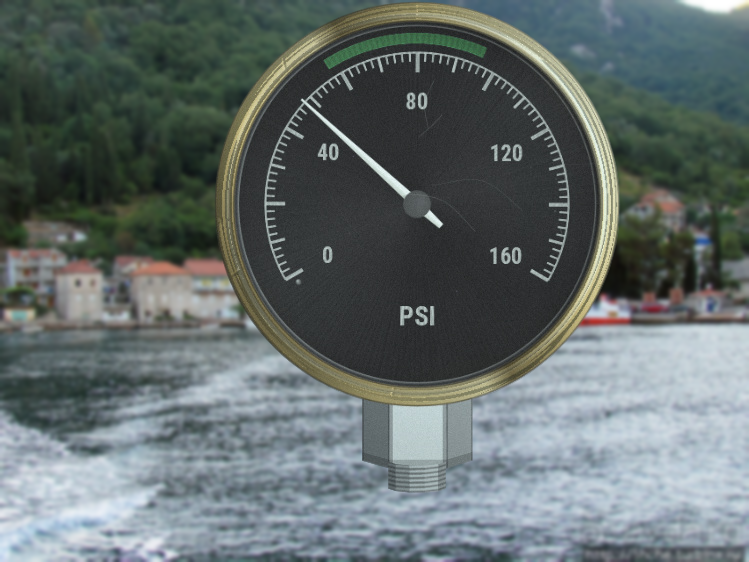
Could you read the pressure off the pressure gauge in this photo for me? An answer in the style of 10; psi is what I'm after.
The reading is 48; psi
